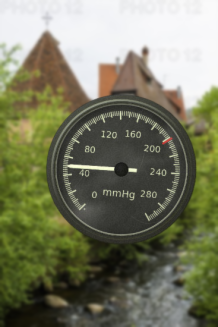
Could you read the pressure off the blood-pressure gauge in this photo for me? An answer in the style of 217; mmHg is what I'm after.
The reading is 50; mmHg
